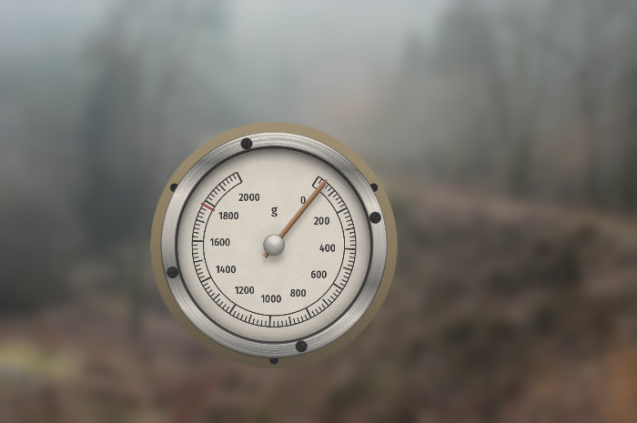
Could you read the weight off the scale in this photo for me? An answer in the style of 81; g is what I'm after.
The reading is 40; g
